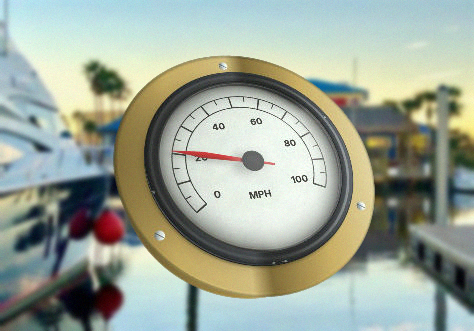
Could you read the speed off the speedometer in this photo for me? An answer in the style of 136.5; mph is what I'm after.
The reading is 20; mph
